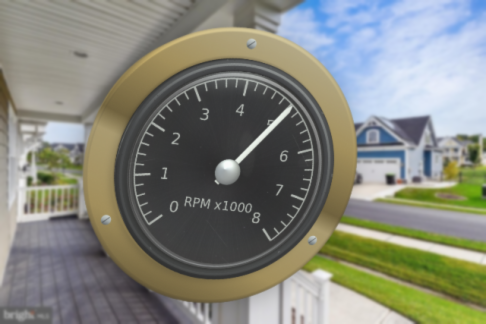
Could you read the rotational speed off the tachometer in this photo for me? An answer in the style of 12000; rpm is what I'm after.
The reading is 5000; rpm
